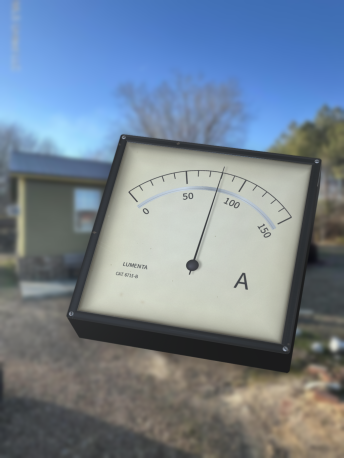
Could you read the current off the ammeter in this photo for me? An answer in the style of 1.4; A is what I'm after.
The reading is 80; A
